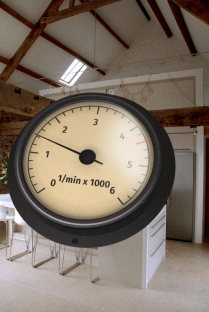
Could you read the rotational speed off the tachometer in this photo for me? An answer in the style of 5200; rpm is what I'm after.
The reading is 1400; rpm
